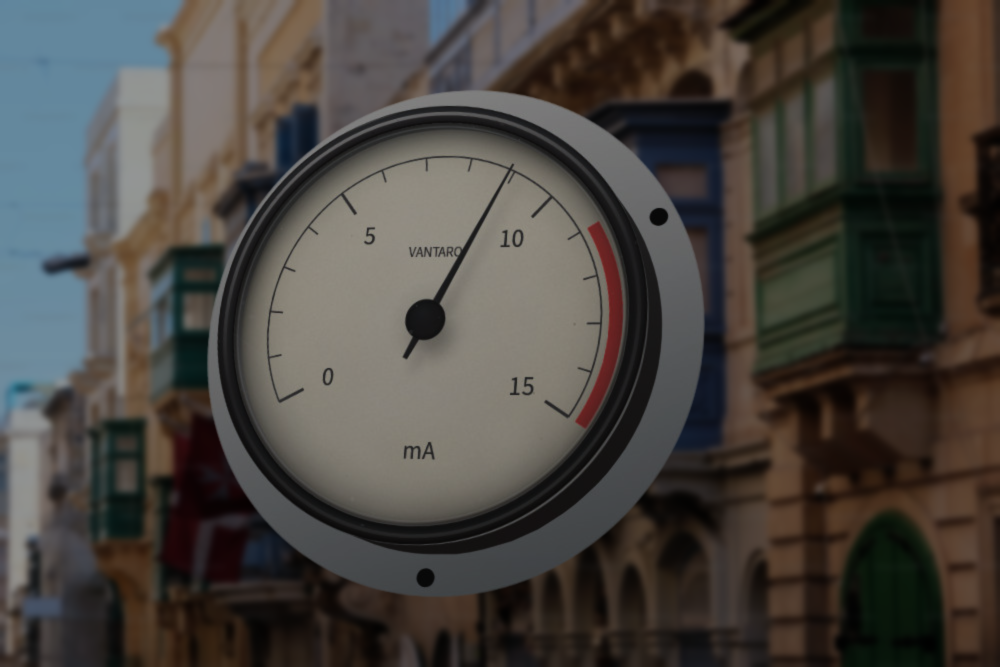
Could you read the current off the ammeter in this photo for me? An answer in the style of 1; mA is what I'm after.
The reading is 9; mA
